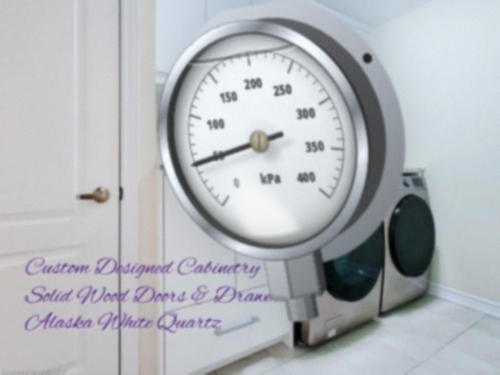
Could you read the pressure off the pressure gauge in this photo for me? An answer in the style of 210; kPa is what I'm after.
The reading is 50; kPa
